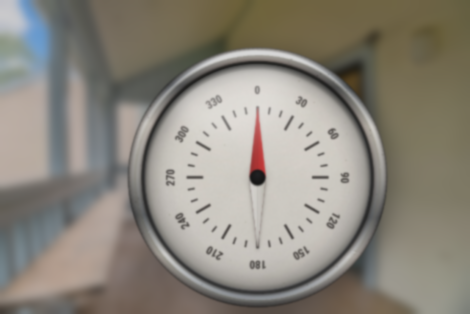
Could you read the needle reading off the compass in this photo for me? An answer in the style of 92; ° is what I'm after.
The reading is 0; °
